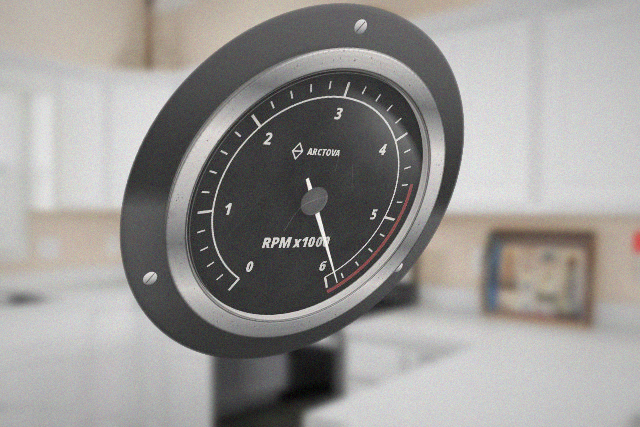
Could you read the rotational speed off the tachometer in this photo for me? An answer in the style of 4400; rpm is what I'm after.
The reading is 5900; rpm
